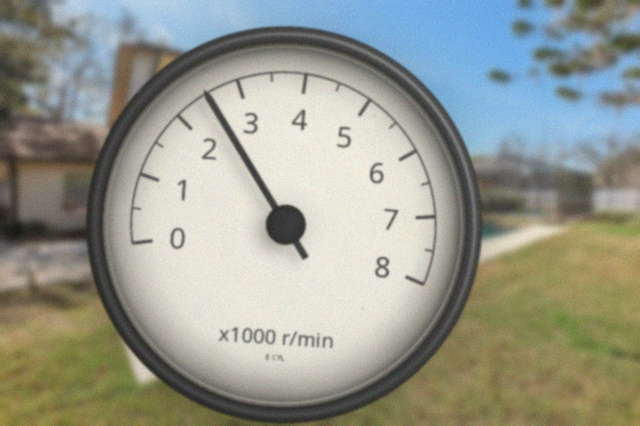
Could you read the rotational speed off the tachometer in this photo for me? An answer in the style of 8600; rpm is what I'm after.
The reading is 2500; rpm
